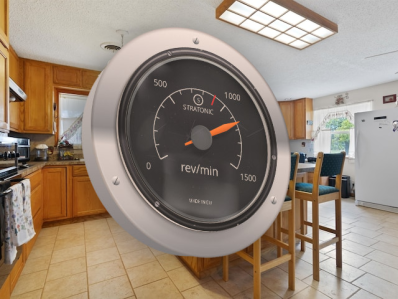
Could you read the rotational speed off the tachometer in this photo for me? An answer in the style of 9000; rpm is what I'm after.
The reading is 1150; rpm
